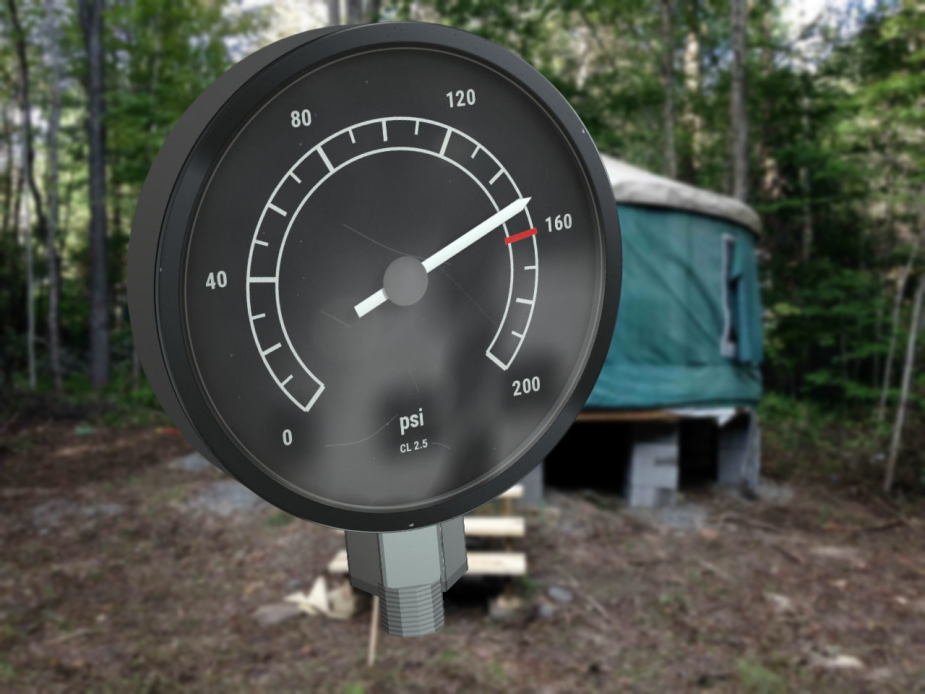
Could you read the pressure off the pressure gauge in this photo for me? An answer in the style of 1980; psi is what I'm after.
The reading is 150; psi
